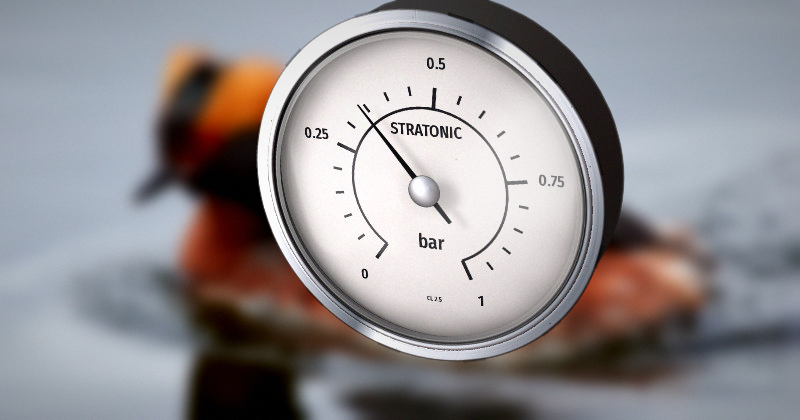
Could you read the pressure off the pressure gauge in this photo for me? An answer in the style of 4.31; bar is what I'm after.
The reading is 0.35; bar
